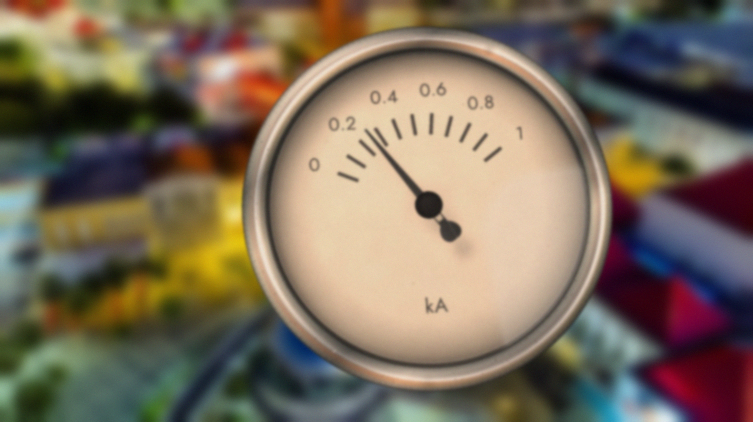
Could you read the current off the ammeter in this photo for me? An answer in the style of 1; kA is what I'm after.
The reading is 0.25; kA
